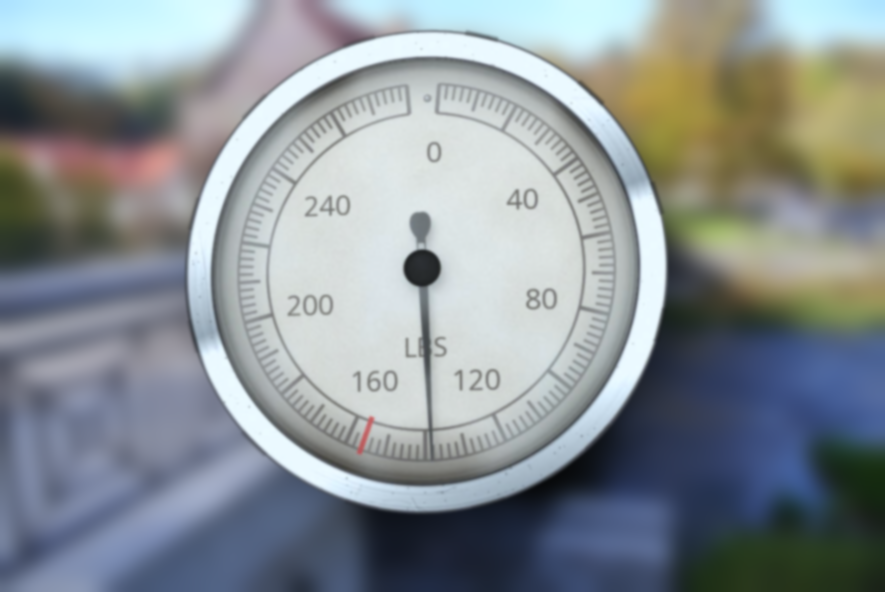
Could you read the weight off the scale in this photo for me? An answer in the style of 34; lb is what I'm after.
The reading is 138; lb
